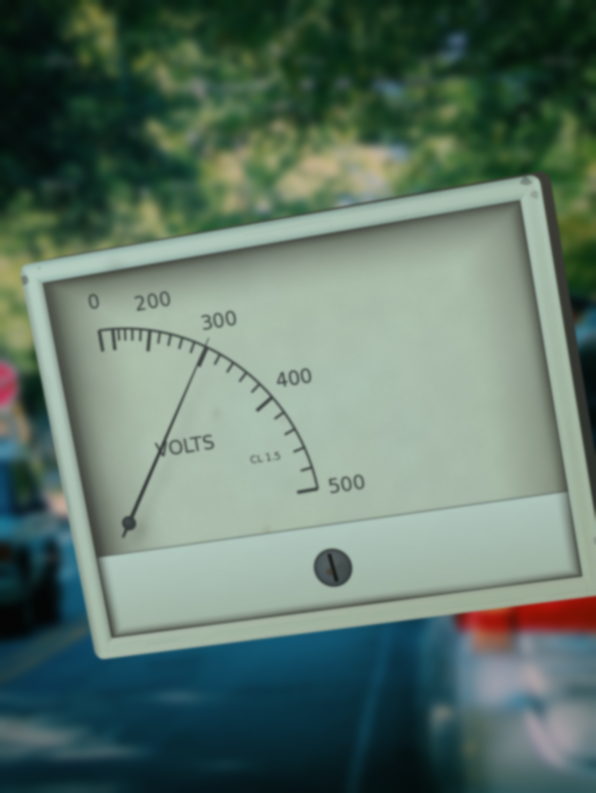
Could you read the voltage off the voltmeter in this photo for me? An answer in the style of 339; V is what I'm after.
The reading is 300; V
